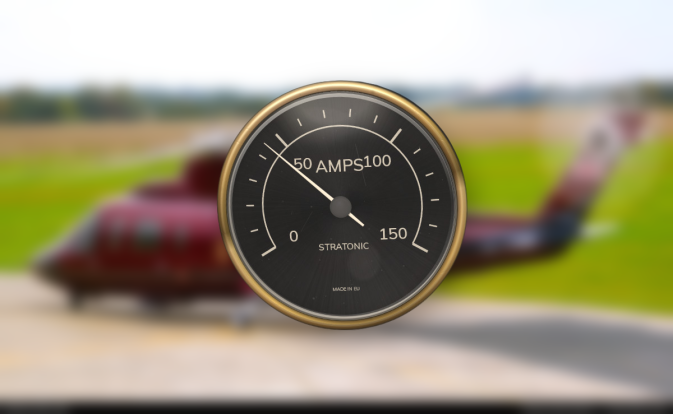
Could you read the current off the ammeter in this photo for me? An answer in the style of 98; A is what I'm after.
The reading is 45; A
